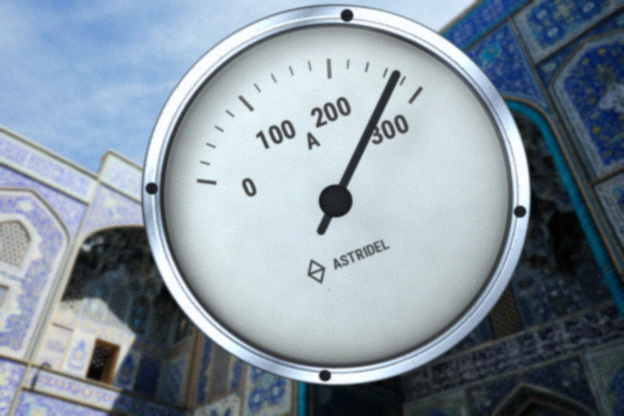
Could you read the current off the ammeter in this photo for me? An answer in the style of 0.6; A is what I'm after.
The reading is 270; A
